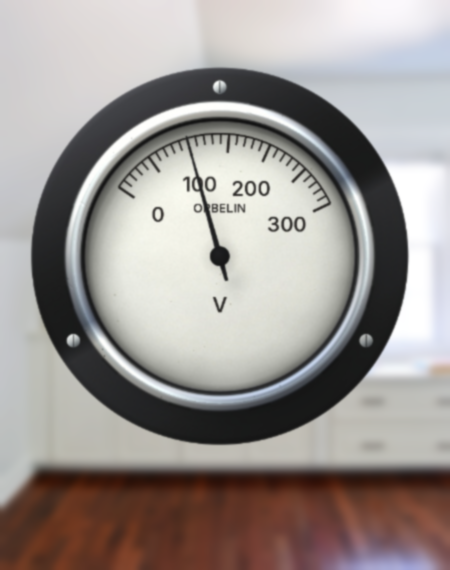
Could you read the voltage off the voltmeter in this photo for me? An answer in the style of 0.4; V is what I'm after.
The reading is 100; V
